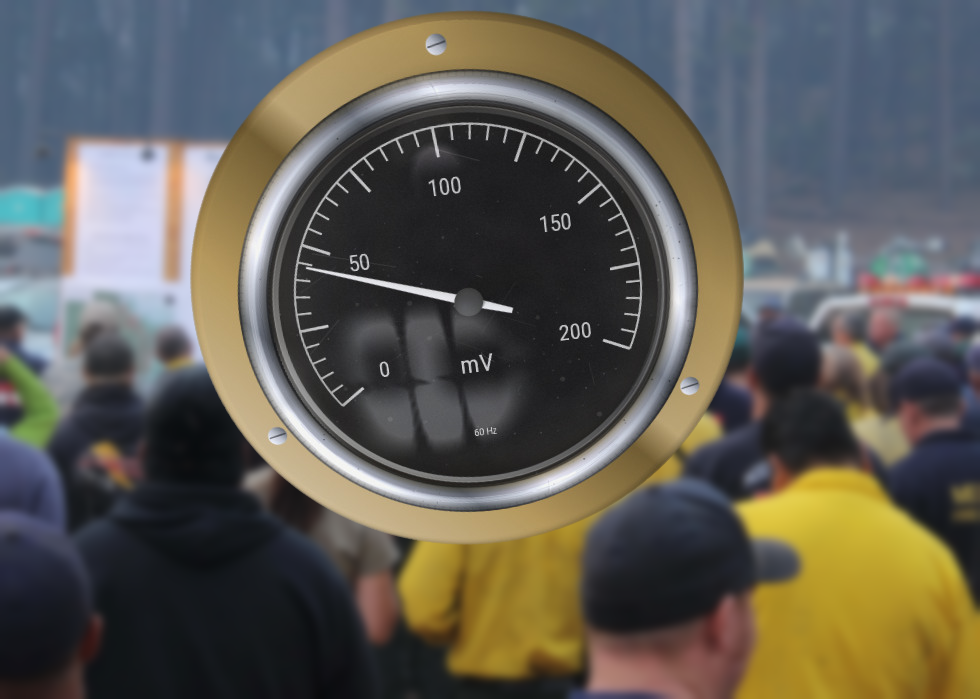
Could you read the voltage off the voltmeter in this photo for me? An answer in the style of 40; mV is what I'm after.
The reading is 45; mV
